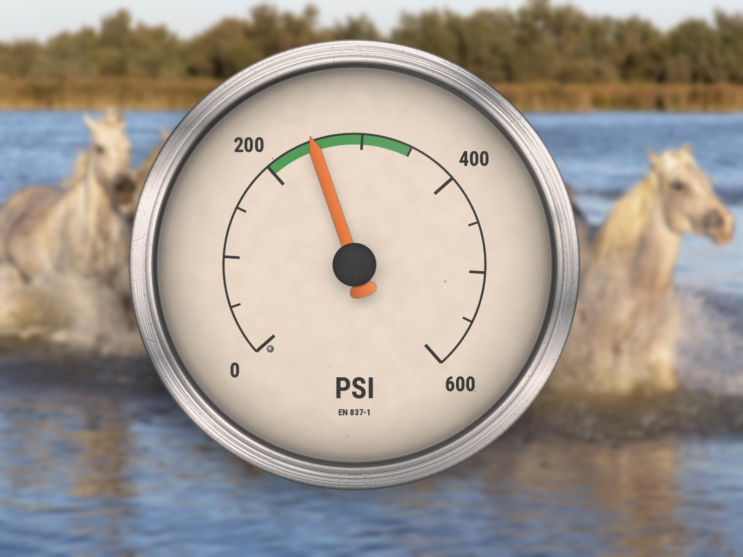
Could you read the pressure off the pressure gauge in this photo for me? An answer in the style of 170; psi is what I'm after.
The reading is 250; psi
